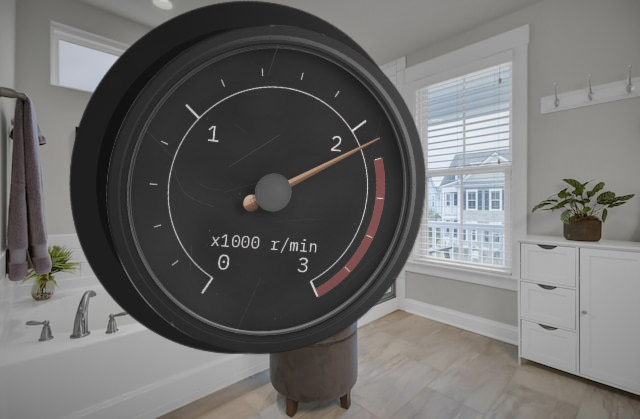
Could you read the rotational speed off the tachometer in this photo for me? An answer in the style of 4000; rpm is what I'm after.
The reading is 2100; rpm
